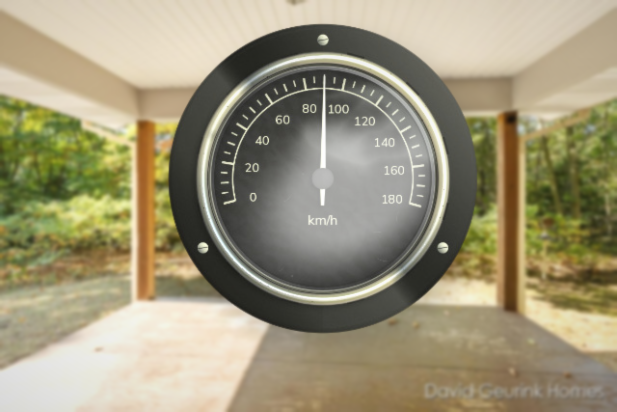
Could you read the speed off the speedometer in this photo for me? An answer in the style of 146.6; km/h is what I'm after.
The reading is 90; km/h
